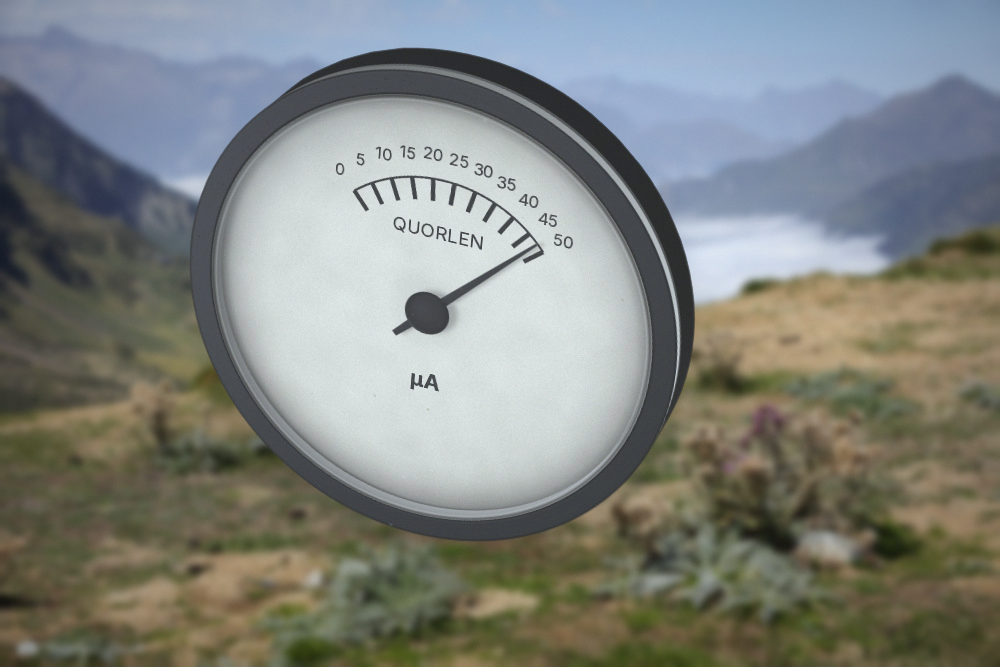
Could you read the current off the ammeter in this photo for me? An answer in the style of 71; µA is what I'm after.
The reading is 47.5; µA
